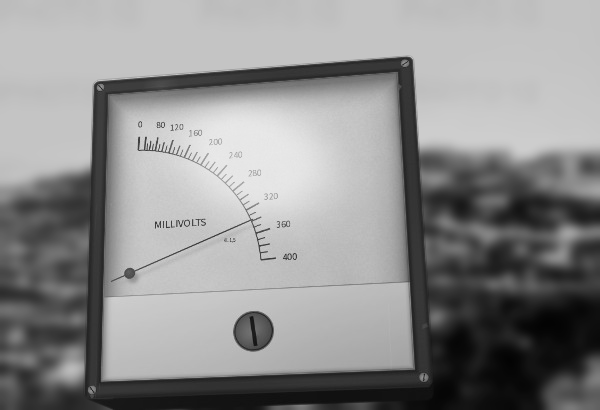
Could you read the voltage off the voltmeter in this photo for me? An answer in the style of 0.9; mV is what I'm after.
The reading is 340; mV
